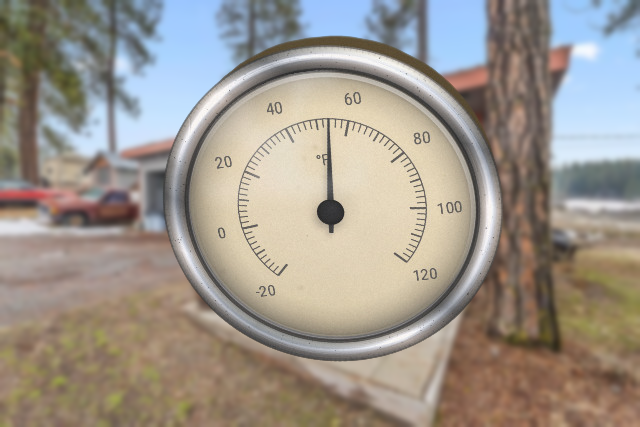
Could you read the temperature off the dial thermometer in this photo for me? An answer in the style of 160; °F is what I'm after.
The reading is 54; °F
